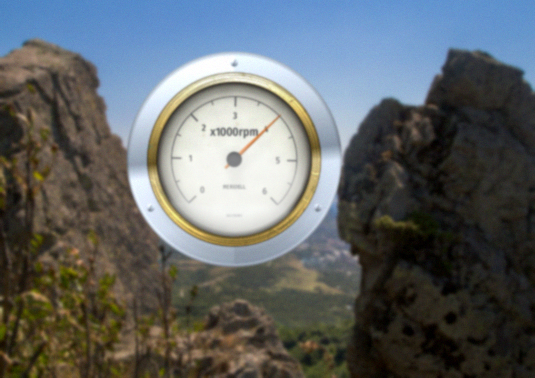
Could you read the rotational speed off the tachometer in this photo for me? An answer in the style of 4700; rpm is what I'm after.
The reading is 4000; rpm
